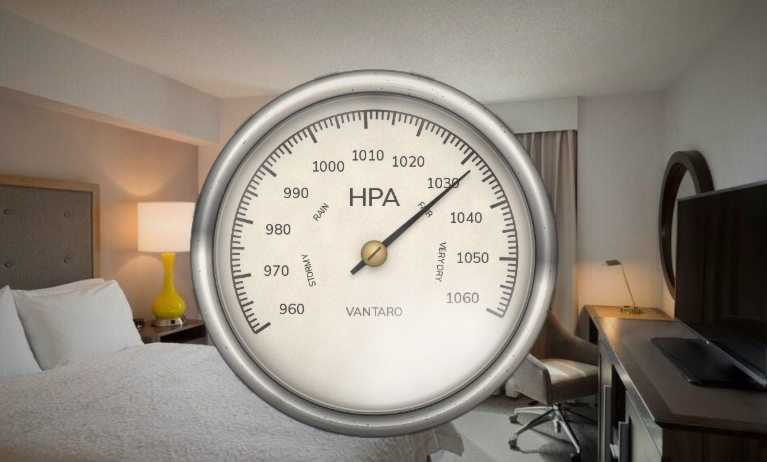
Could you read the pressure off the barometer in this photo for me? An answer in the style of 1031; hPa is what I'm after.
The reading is 1032; hPa
